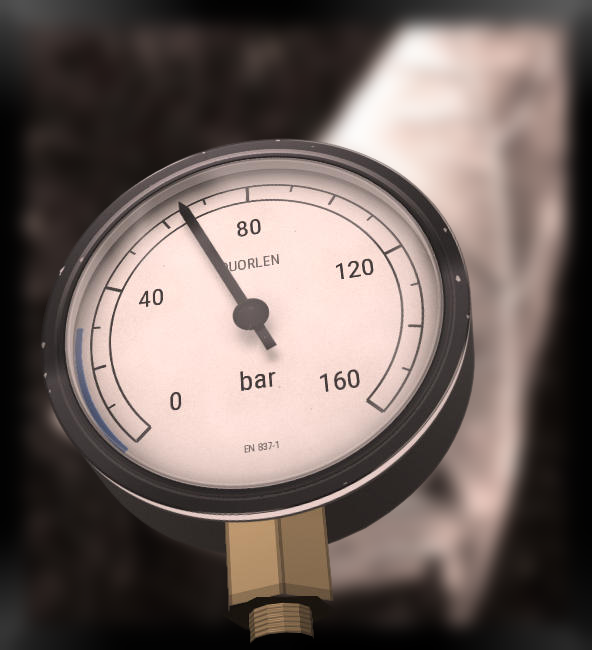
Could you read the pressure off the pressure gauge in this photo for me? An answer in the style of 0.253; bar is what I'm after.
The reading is 65; bar
